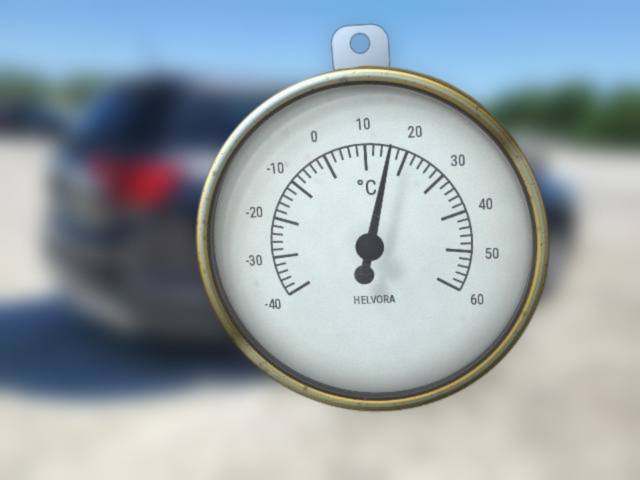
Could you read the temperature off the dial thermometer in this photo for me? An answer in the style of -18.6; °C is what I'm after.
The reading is 16; °C
